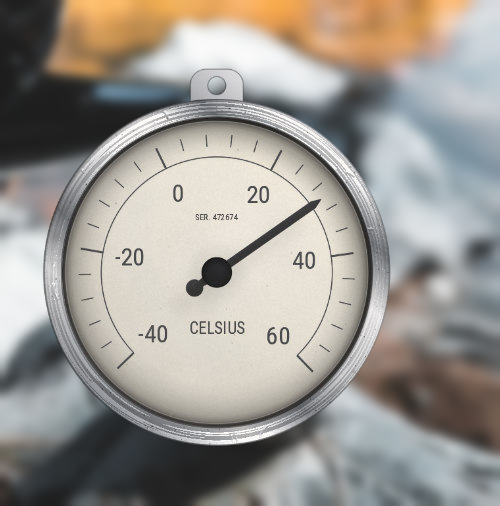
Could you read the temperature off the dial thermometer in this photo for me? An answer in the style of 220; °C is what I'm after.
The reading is 30; °C
